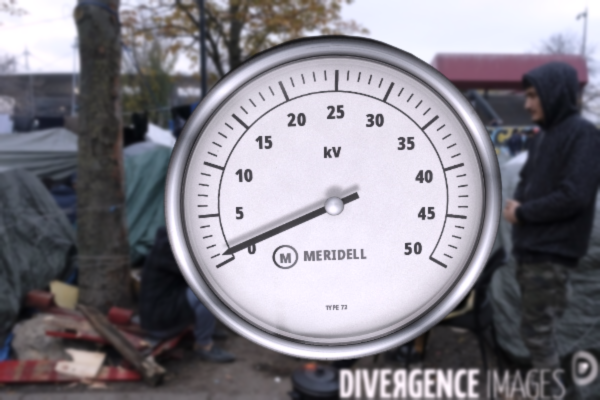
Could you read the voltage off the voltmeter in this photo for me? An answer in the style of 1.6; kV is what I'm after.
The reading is 1; kV
